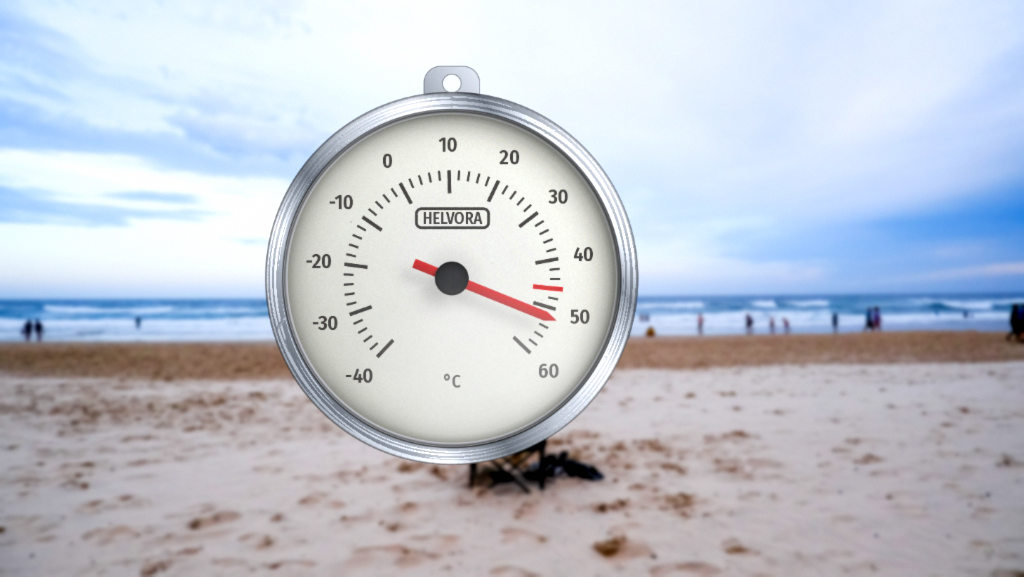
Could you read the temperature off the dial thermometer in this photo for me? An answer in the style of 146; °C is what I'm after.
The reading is 52; °C
